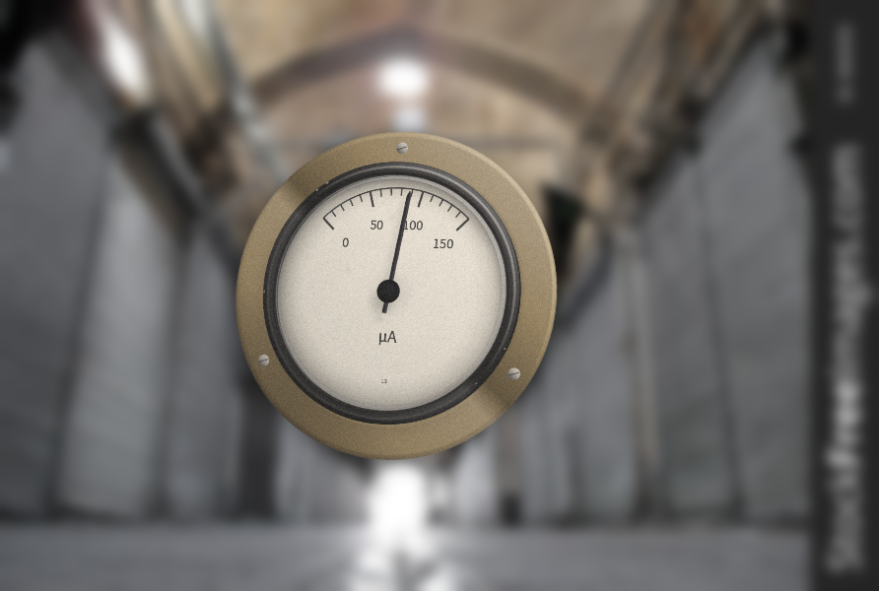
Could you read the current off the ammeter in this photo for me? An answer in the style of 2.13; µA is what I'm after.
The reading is 90; µA
